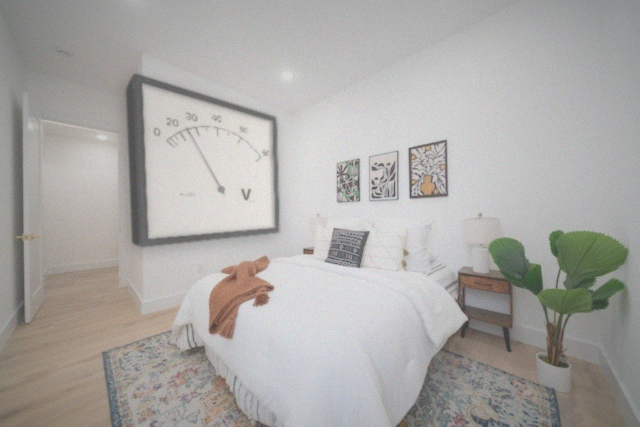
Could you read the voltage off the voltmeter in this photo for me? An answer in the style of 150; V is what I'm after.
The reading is 25; V
